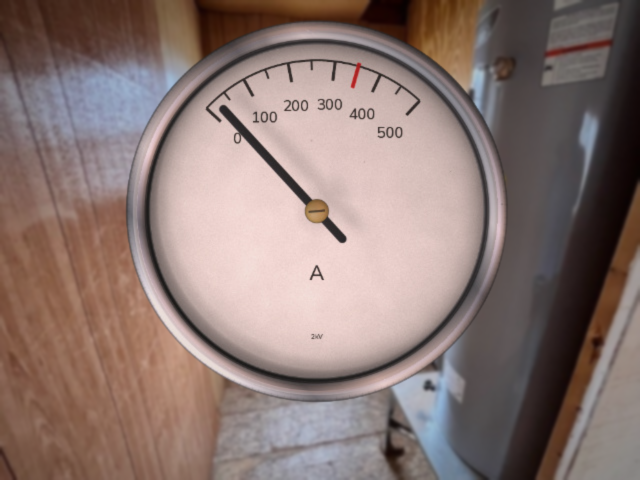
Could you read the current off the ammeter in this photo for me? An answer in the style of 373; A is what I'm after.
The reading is 25; A
